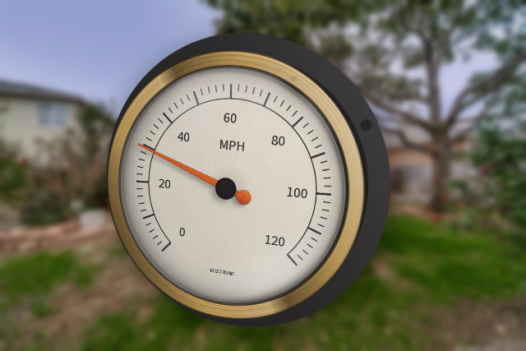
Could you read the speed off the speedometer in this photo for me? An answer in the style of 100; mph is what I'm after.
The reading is 30; mph
